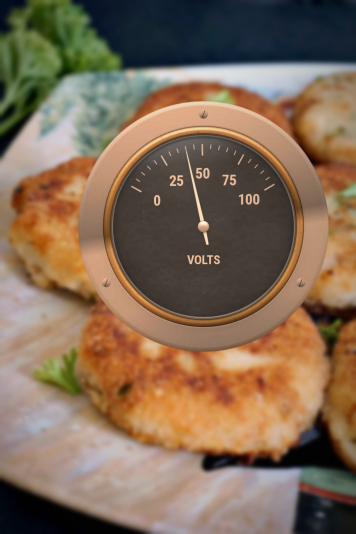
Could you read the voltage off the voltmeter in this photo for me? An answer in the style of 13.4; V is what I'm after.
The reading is 40; V
